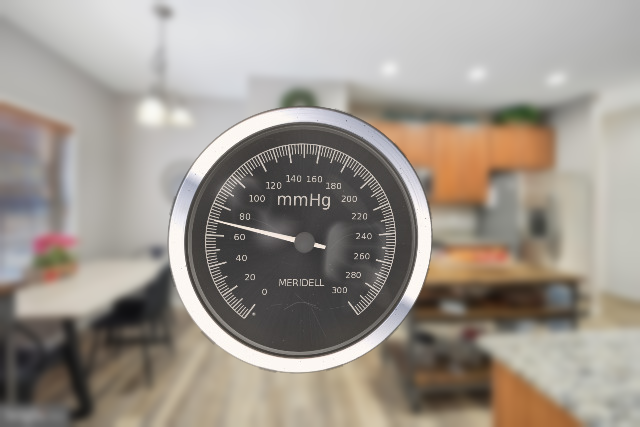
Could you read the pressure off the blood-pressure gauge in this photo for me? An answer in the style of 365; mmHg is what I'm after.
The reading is 70; mmHg
